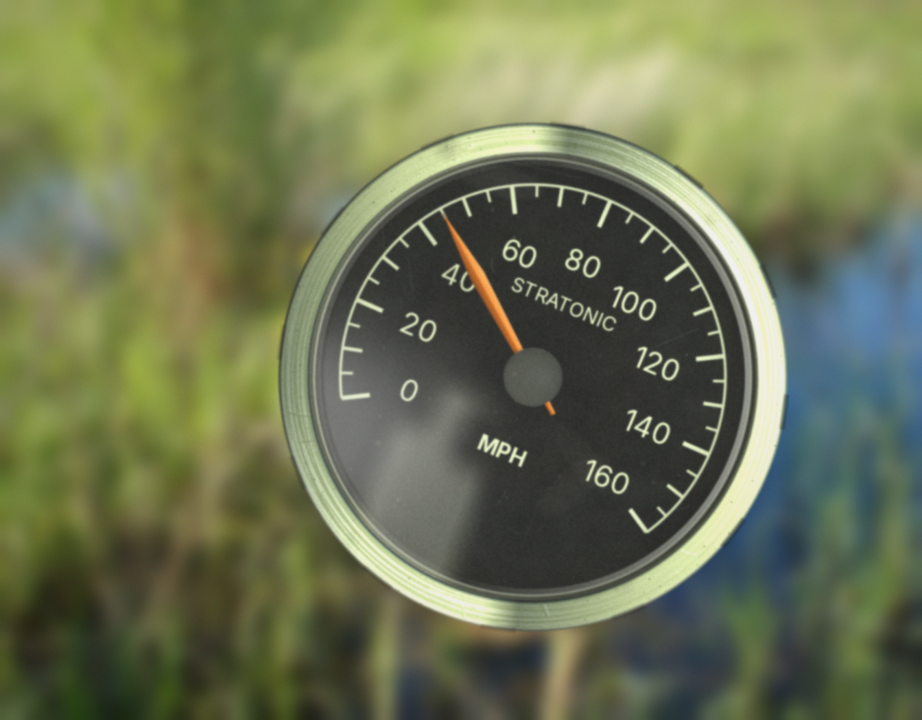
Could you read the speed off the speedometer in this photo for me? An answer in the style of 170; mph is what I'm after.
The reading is 45; mph
